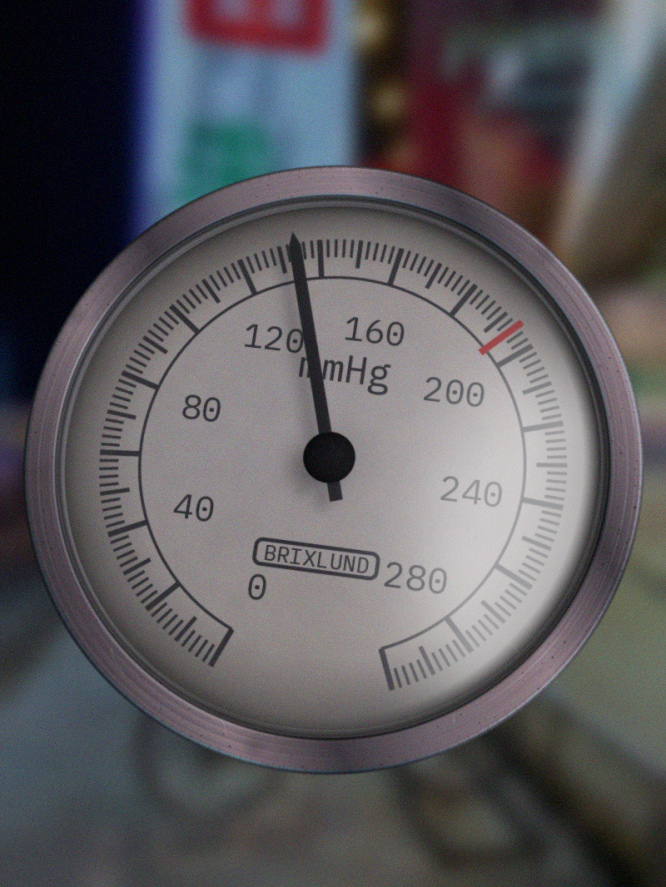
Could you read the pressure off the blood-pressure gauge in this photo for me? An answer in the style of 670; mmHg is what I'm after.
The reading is 134; mmHg
